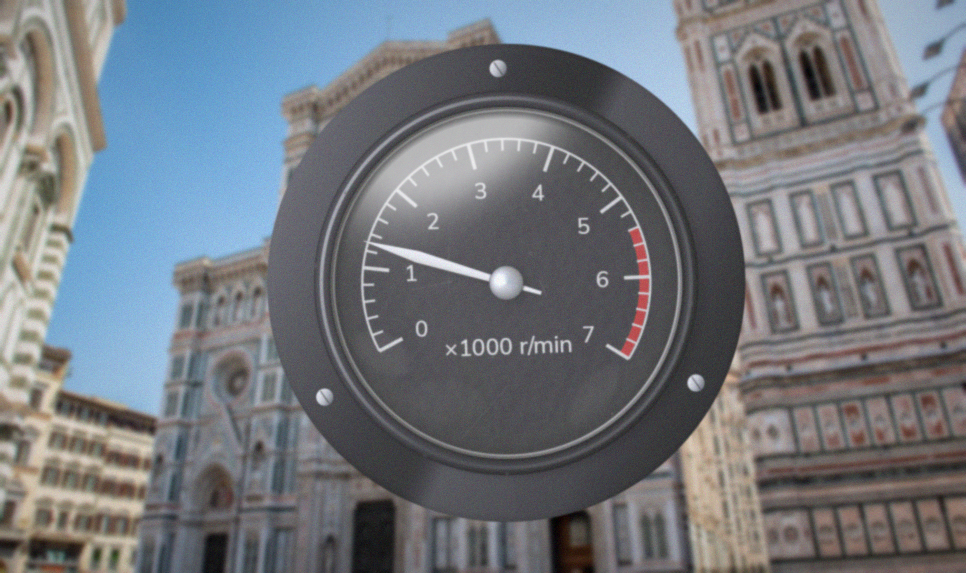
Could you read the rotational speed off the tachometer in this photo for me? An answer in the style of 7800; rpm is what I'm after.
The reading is 1300; rpm
